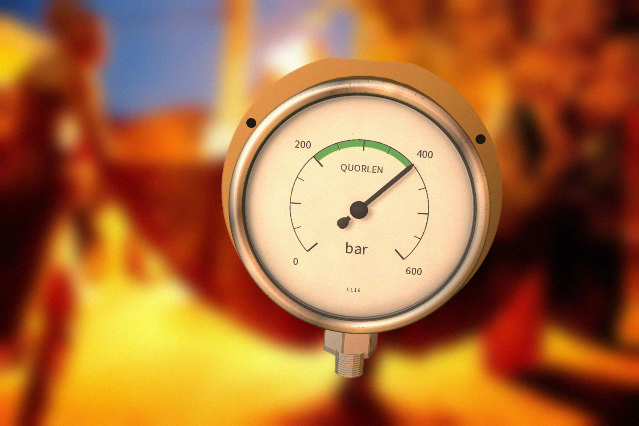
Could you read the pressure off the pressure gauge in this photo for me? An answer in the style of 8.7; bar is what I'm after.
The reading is 400; bar
